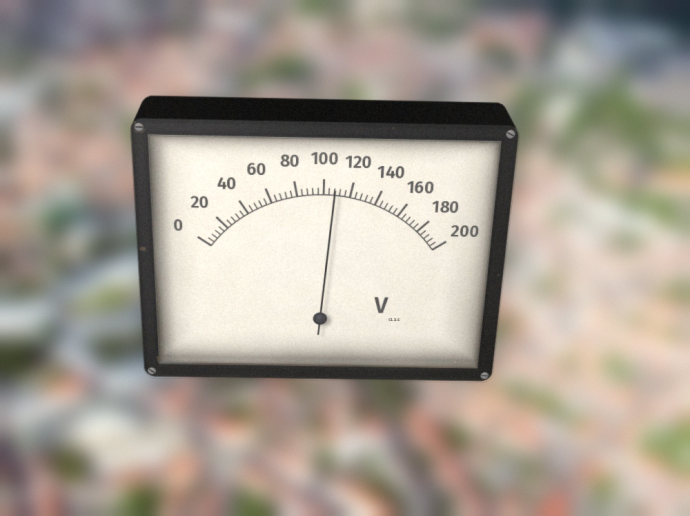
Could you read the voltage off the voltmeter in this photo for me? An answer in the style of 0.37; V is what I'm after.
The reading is 108; V
